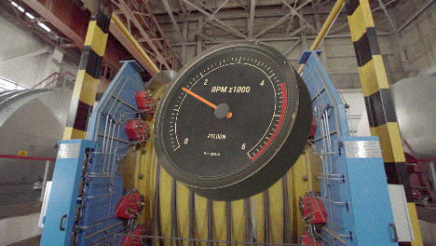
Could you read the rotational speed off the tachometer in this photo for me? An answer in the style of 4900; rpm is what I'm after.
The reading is 1500; rpm
